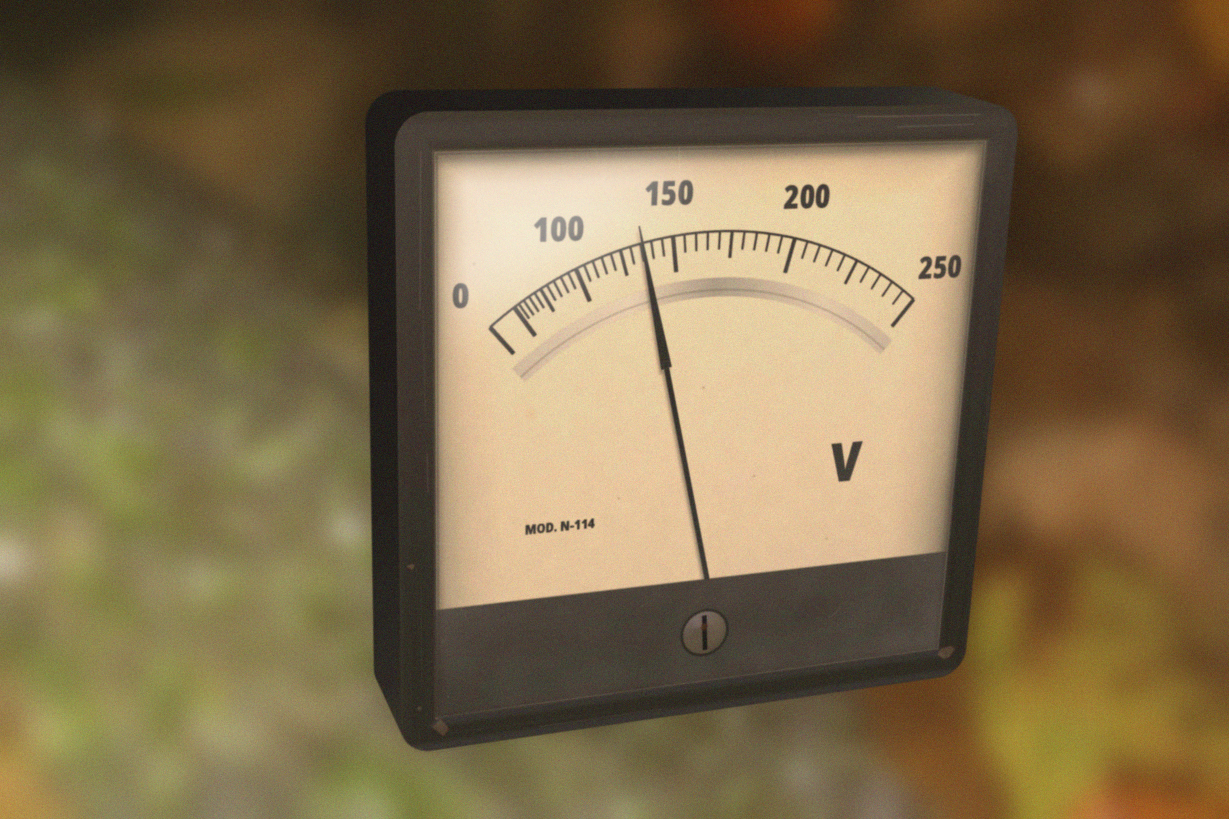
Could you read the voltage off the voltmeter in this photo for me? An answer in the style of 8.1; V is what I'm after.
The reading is 135; V
